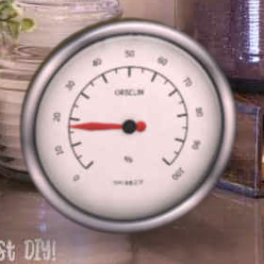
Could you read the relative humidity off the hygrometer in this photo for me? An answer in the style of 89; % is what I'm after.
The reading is 17.5; %
